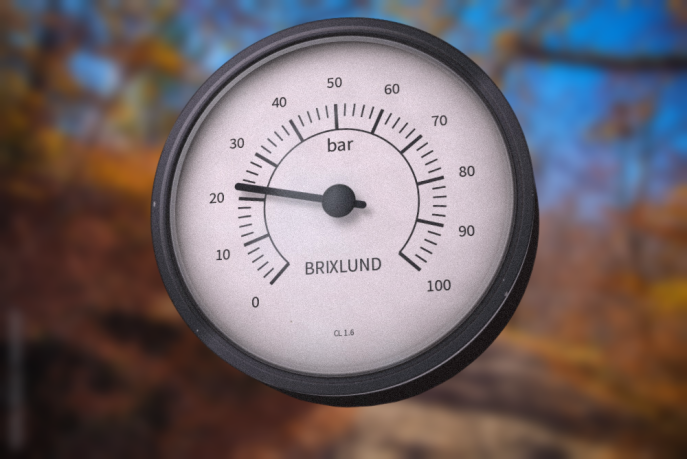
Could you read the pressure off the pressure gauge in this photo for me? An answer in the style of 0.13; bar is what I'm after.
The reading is 22; bar
